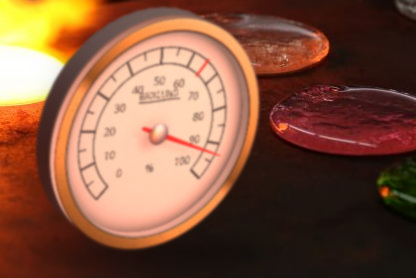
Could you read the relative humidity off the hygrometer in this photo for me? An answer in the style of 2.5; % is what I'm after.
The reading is 92.5; %
